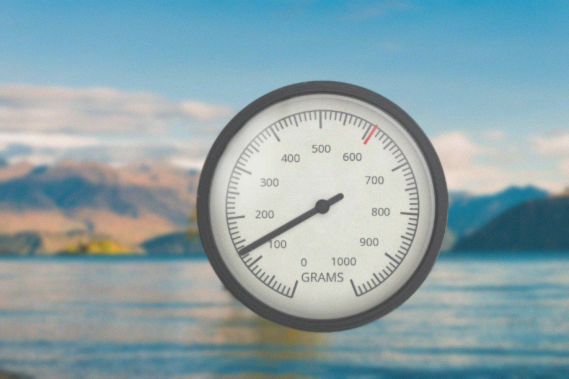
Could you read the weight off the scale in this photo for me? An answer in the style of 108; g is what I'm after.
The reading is 130; g
